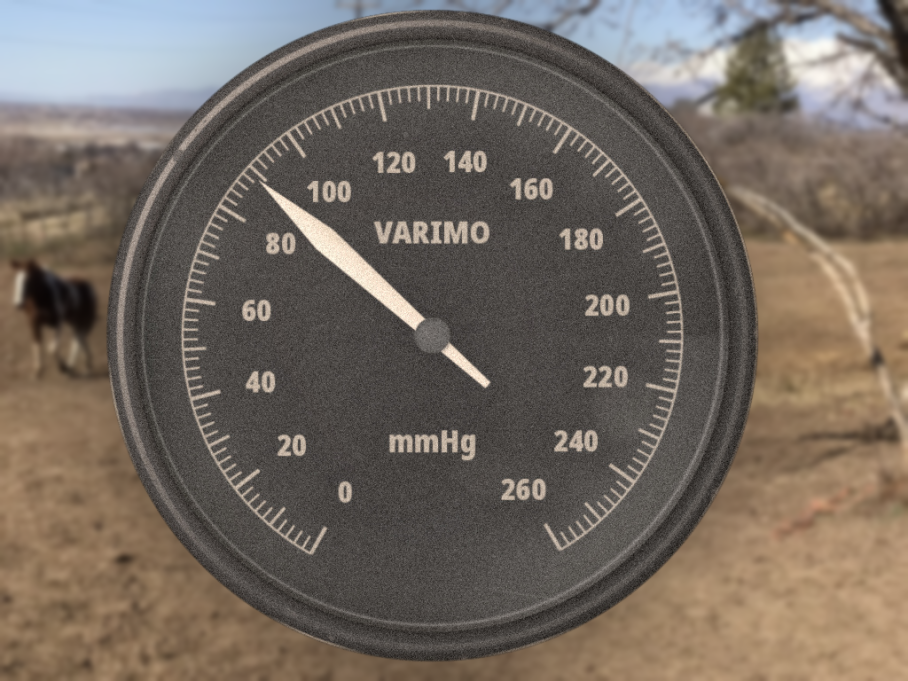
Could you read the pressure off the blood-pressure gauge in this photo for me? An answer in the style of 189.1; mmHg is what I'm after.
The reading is 89; mmHg
